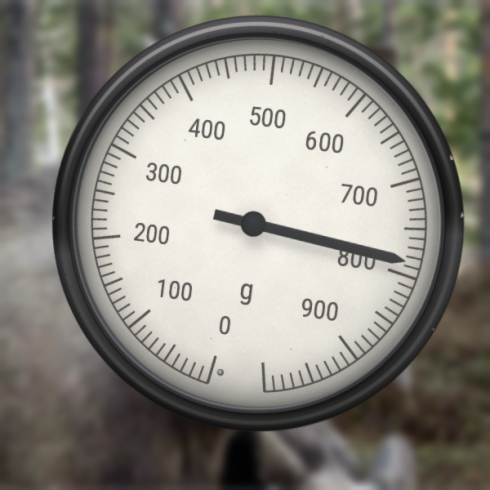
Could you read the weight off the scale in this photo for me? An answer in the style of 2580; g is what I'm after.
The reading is 785; g
